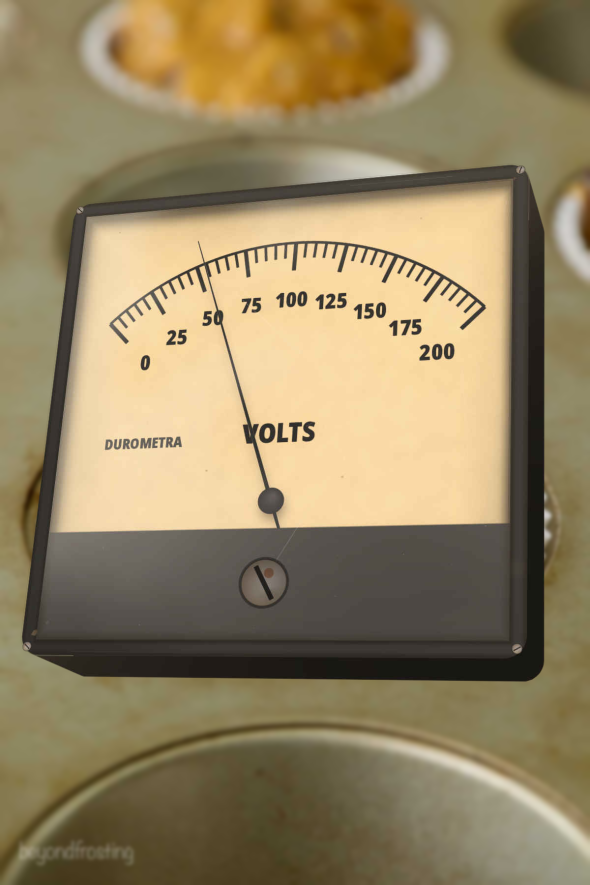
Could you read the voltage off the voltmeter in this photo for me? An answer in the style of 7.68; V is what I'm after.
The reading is 55; V
